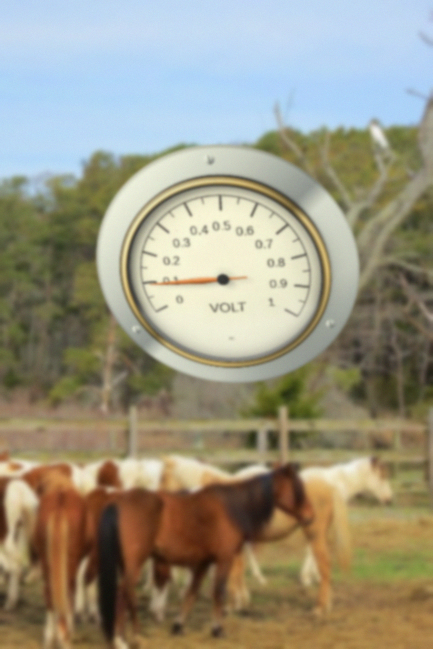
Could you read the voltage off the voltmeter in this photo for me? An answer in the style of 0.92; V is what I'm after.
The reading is 0.1; V
